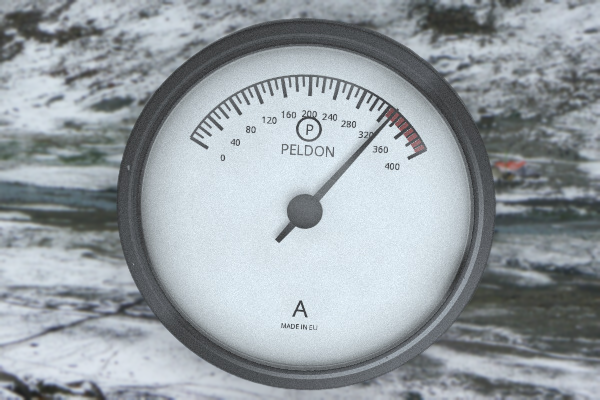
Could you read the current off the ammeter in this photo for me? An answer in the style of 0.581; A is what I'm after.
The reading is 330; A
